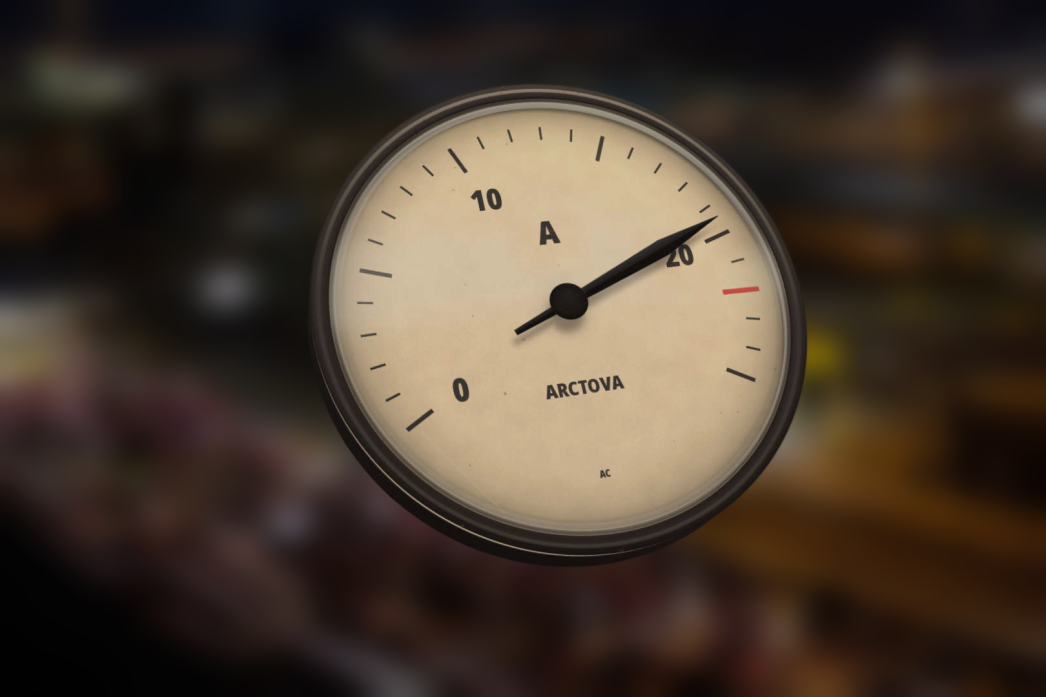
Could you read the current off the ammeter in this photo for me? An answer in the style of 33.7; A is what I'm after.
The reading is 19.5; A
